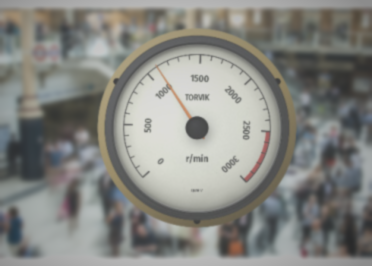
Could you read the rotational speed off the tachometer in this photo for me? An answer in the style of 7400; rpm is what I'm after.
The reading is 1100; rpm
